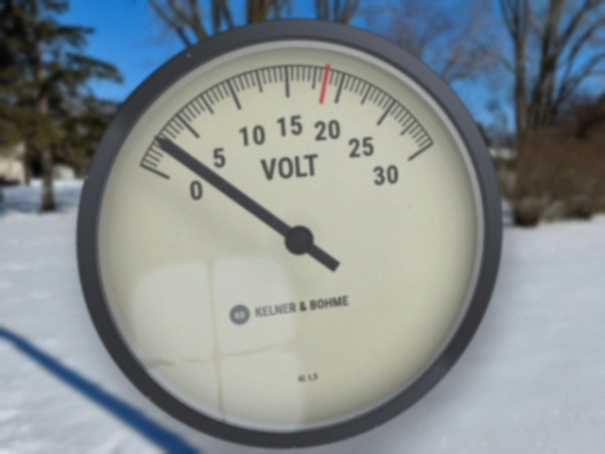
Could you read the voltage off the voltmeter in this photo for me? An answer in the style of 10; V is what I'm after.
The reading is 2.5; V
